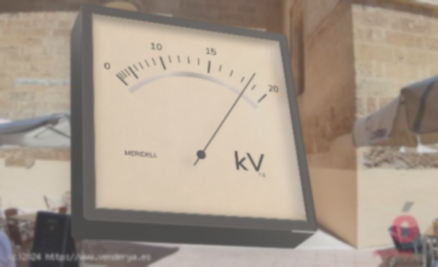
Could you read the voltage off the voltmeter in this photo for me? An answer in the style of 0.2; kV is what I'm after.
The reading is 18.5; kV
